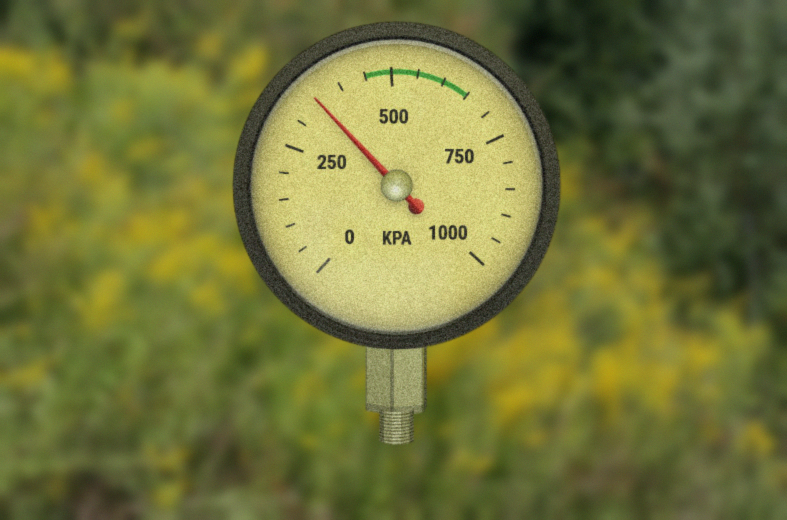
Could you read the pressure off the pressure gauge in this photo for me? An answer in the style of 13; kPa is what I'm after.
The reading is 350; kPa
